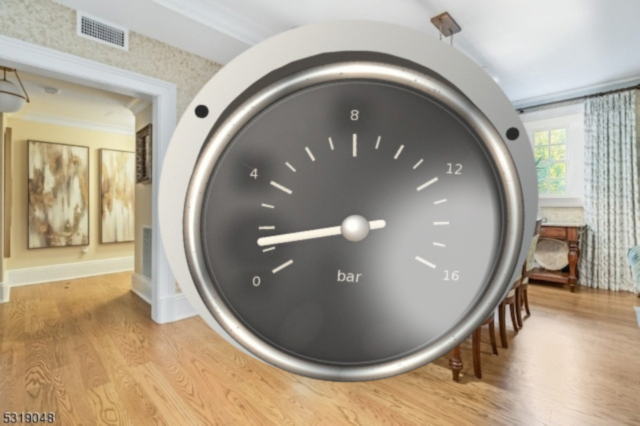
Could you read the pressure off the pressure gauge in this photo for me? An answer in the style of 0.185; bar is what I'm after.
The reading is 1.5; bar
